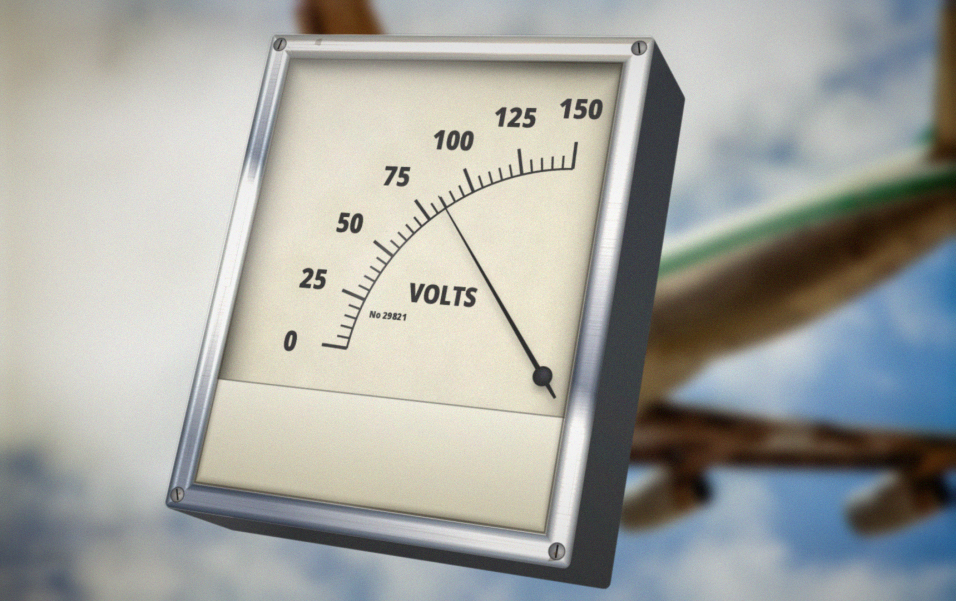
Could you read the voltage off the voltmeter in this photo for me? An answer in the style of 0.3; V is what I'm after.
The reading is 85; V
